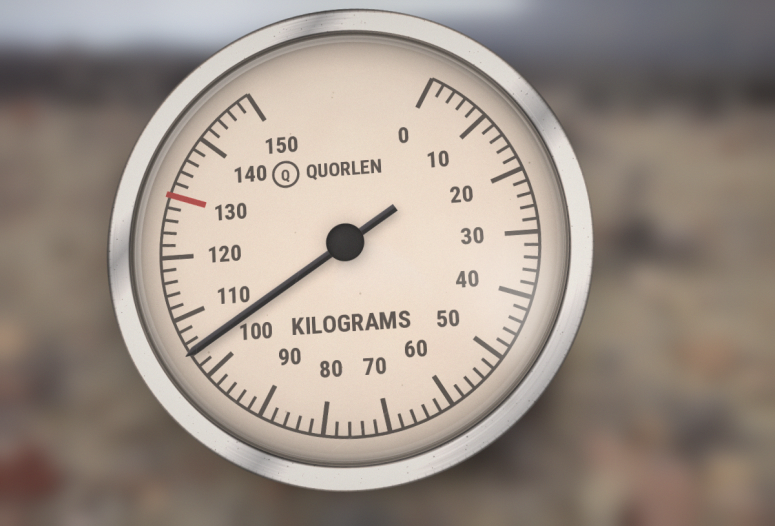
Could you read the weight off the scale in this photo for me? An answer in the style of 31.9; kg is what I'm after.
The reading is 104; kg
